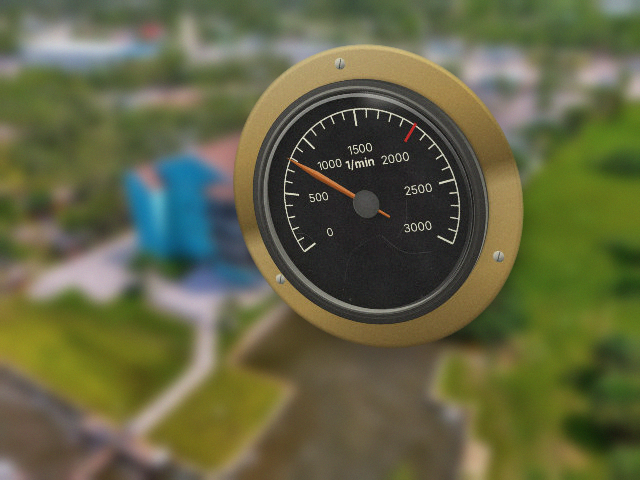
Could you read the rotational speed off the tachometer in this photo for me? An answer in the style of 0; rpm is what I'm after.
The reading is 800; rpm
